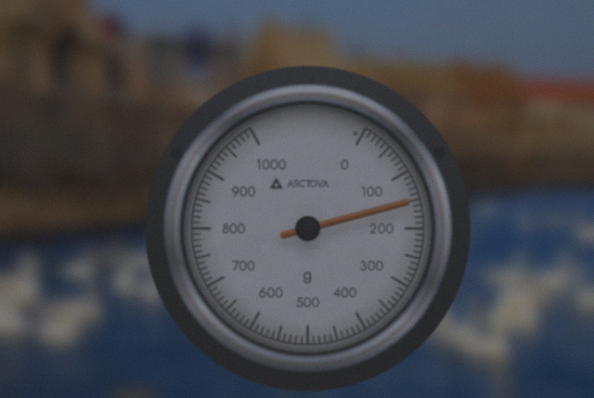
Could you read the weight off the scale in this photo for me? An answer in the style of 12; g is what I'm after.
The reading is 150; g
